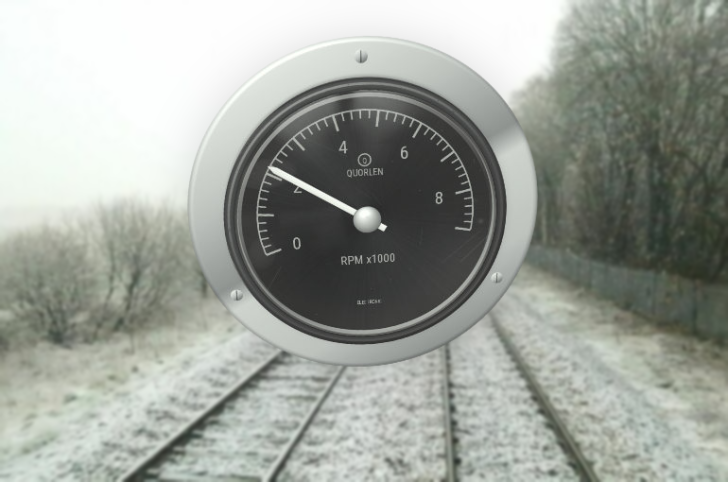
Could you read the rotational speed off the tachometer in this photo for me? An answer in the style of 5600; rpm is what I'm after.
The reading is 2200; rpm
